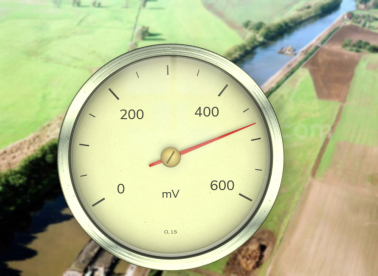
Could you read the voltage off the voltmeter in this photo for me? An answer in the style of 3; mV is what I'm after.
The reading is 475; mV
